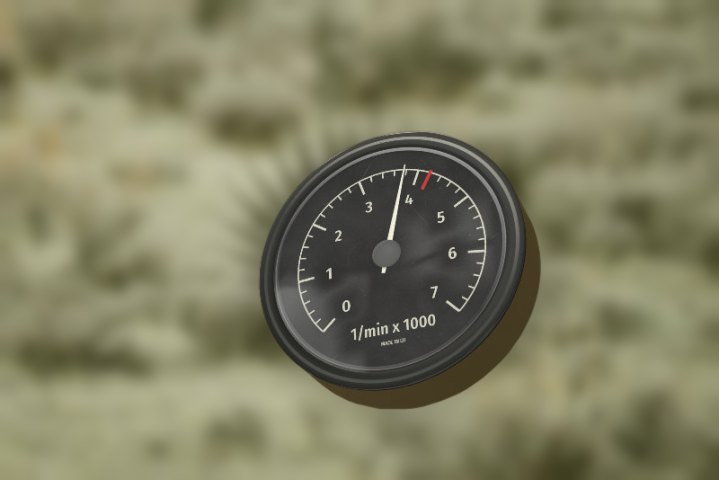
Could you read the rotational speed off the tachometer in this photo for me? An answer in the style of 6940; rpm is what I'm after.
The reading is 3800; rpm
